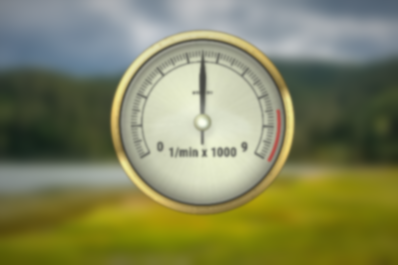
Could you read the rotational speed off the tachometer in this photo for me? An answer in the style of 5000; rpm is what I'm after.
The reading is 4500; rpm
